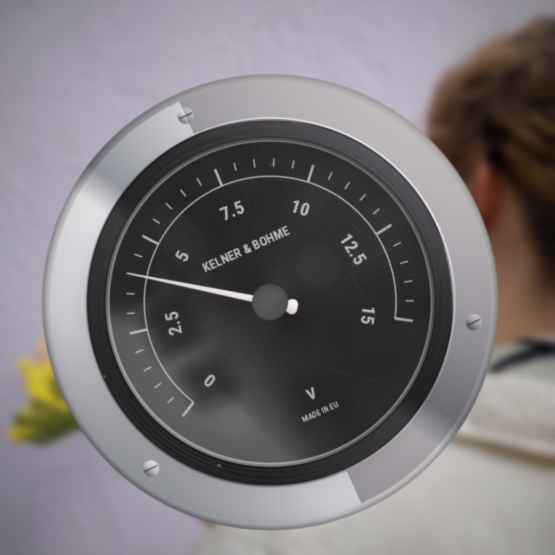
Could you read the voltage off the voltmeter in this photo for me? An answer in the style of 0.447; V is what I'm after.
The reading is 4; V
